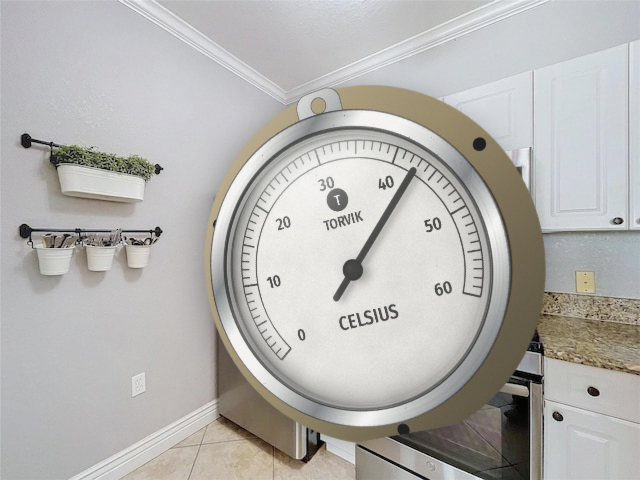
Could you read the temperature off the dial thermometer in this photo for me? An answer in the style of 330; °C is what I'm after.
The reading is 43; °C
